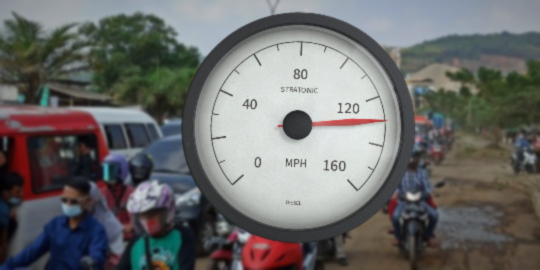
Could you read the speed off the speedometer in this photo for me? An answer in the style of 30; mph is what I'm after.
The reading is 130; mph
